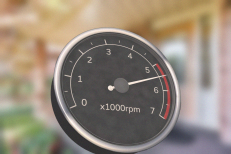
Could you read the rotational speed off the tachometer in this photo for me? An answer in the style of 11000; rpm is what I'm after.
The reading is 5500; rpm
